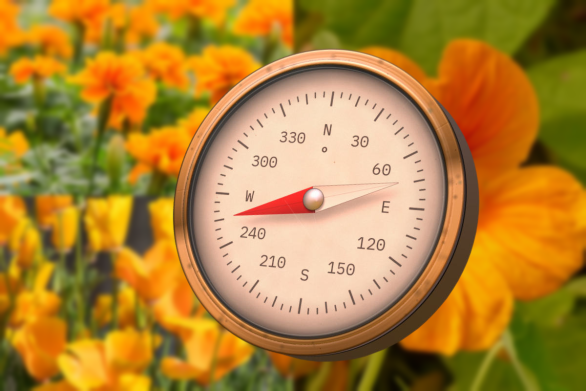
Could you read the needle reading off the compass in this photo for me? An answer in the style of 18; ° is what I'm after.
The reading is 255; °
